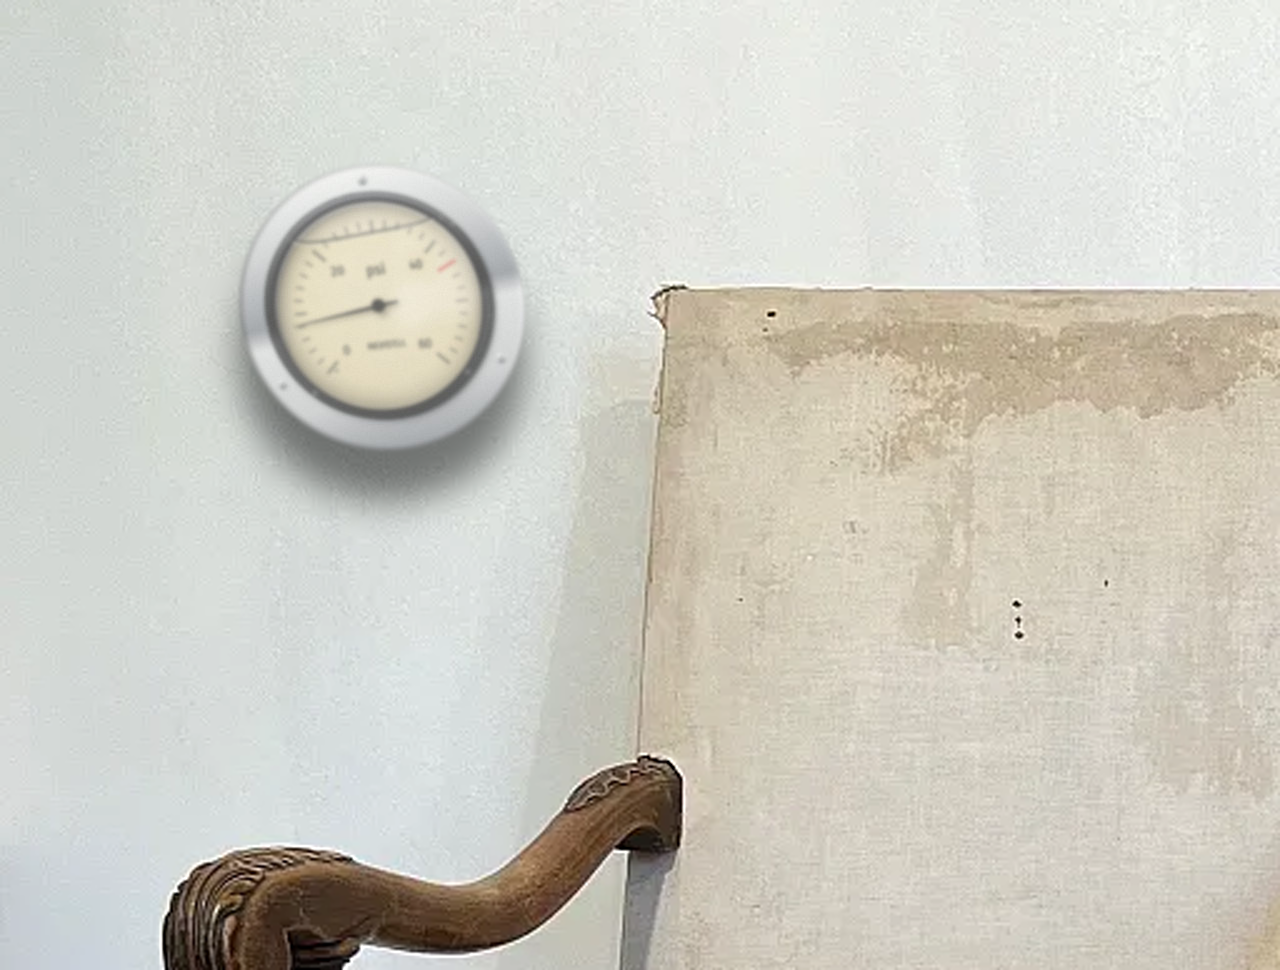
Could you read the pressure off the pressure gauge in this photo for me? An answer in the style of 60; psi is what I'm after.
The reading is 8; psi
